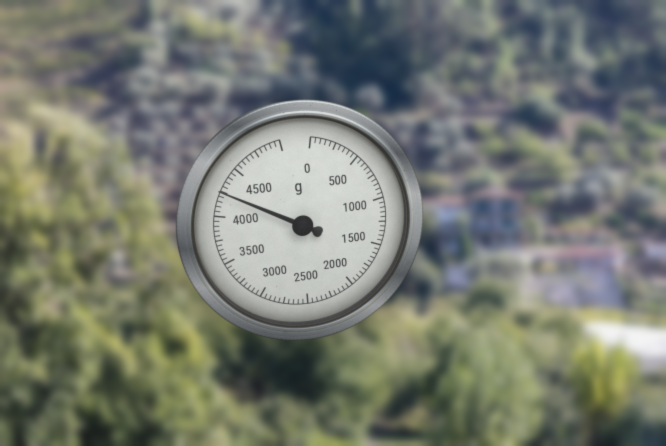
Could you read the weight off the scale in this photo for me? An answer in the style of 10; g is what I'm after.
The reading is 4250; g
